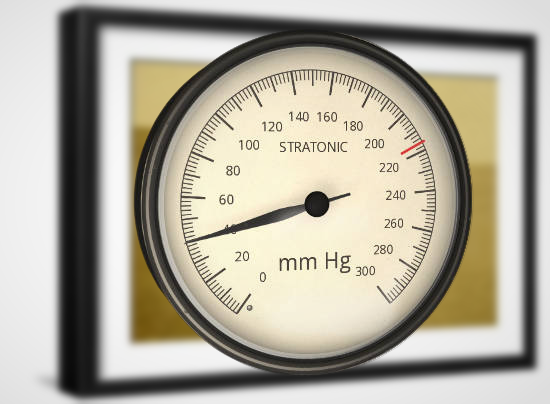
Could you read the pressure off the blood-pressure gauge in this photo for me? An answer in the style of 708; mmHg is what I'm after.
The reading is 40; mmHg
